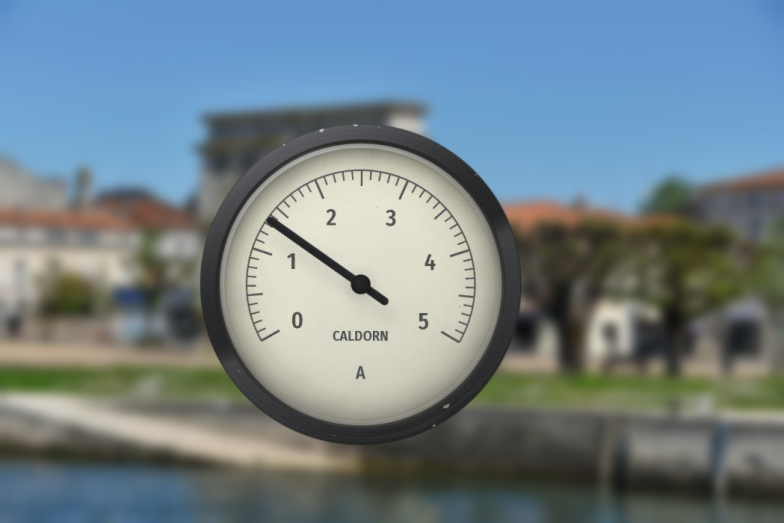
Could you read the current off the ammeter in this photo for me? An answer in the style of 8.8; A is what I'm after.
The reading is 1.35; A
